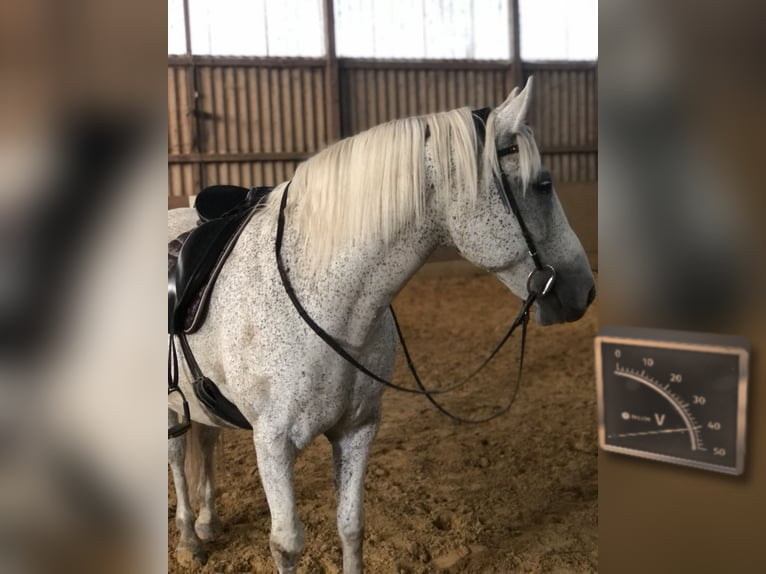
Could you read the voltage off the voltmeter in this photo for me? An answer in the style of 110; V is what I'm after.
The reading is 40; V
